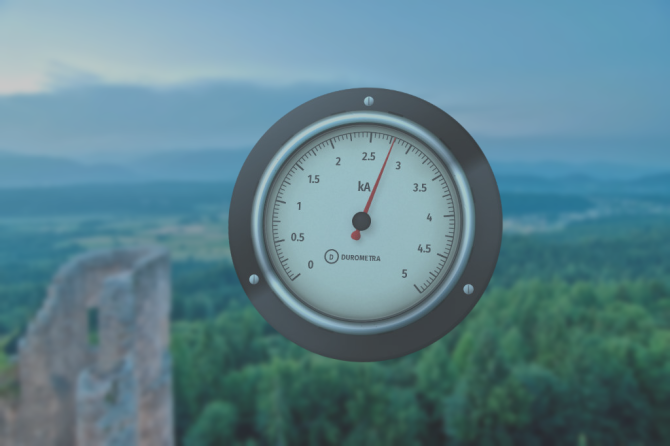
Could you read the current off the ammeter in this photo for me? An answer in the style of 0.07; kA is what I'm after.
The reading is 2.8; kA
